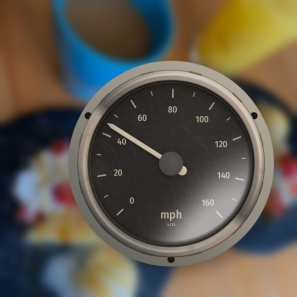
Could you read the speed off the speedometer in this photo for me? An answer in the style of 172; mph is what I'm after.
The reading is 45; mph
